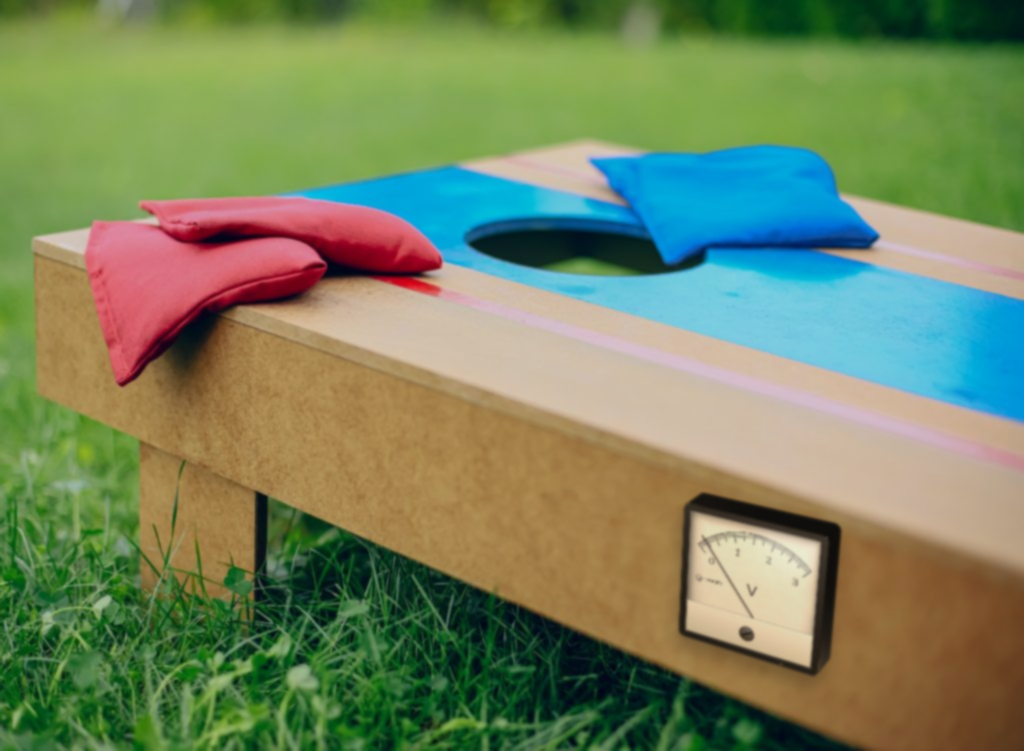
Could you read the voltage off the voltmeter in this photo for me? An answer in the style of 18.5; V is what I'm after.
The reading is 0.25; V
